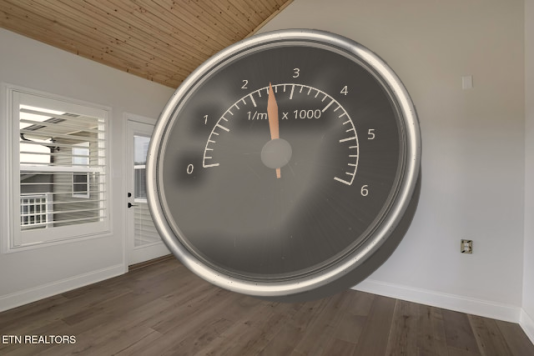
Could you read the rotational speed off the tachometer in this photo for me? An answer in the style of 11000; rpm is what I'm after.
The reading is 2500; rpm
